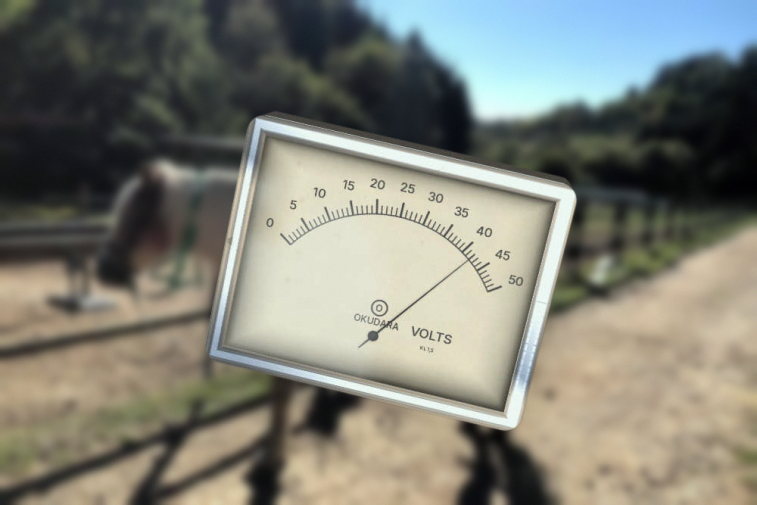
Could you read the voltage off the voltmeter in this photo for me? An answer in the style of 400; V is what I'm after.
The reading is 42; V
